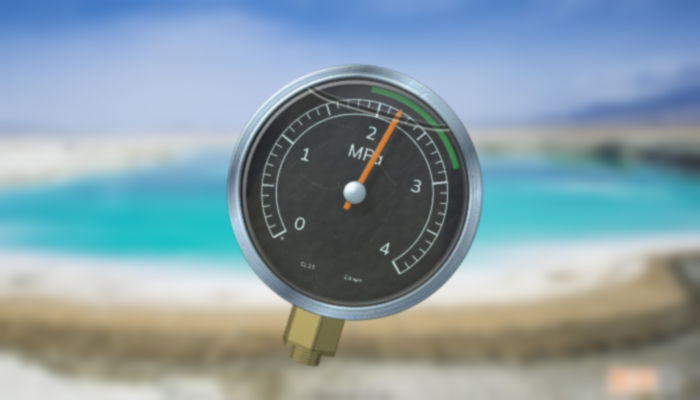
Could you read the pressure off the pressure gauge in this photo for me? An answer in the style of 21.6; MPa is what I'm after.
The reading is 2.2; MPa
